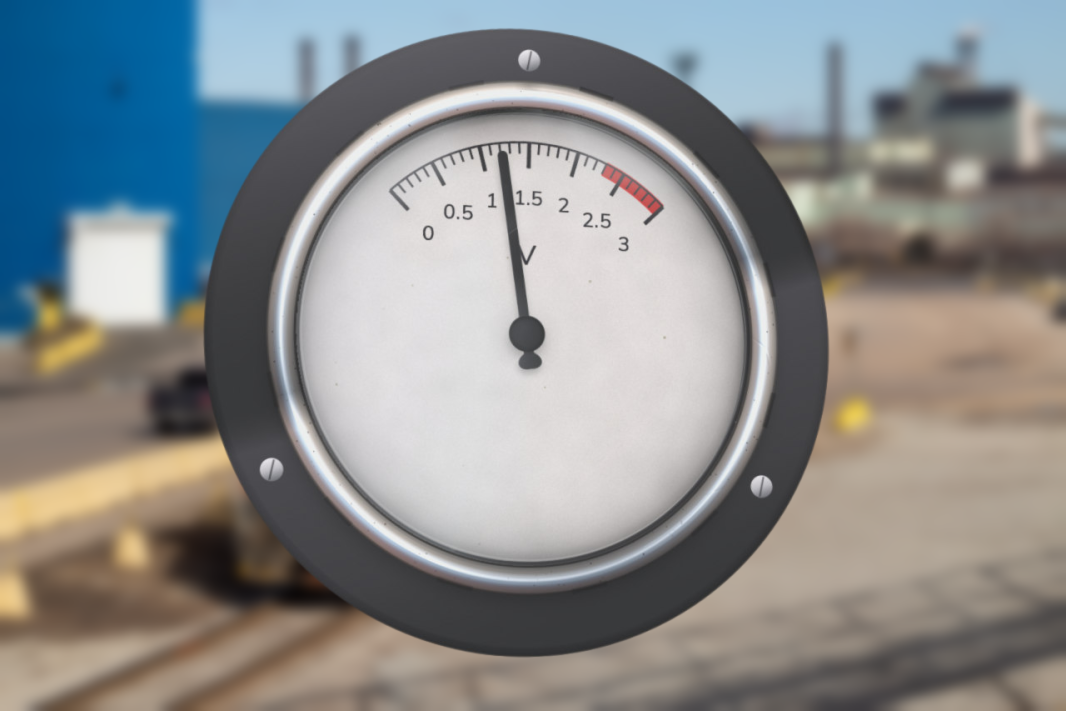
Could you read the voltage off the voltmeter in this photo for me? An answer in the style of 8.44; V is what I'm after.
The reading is 1.2; V
